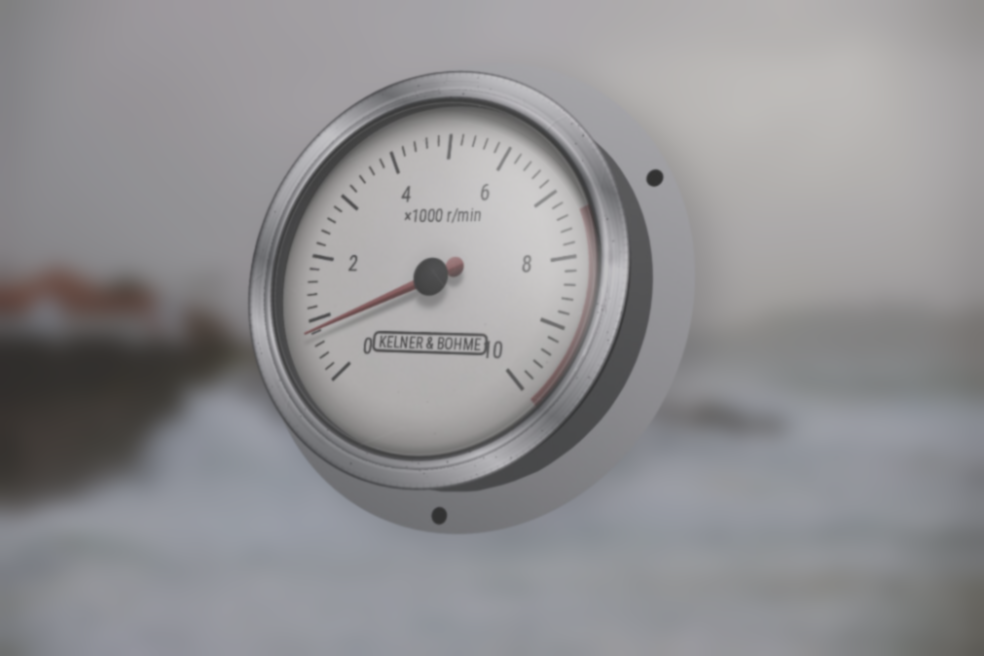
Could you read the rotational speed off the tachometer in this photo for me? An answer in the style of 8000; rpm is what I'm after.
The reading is 800; rpm
